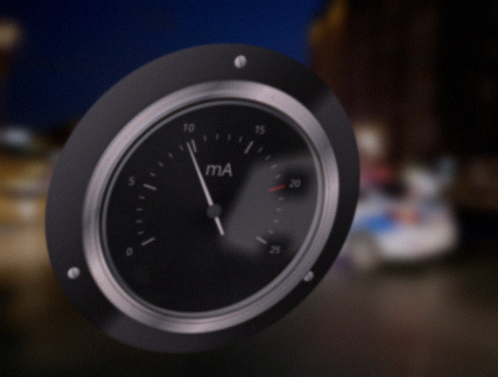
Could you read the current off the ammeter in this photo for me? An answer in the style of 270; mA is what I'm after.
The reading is 9.5; mA
